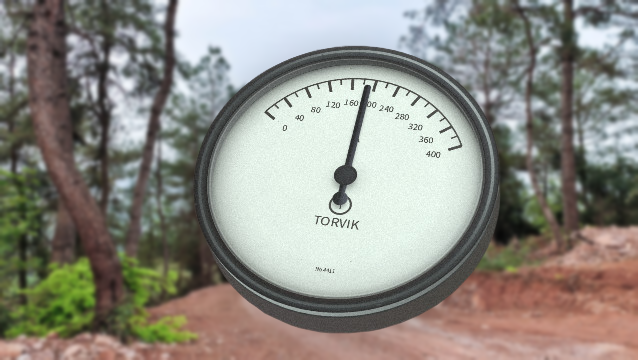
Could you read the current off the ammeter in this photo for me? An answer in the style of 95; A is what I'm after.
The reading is 190; A
